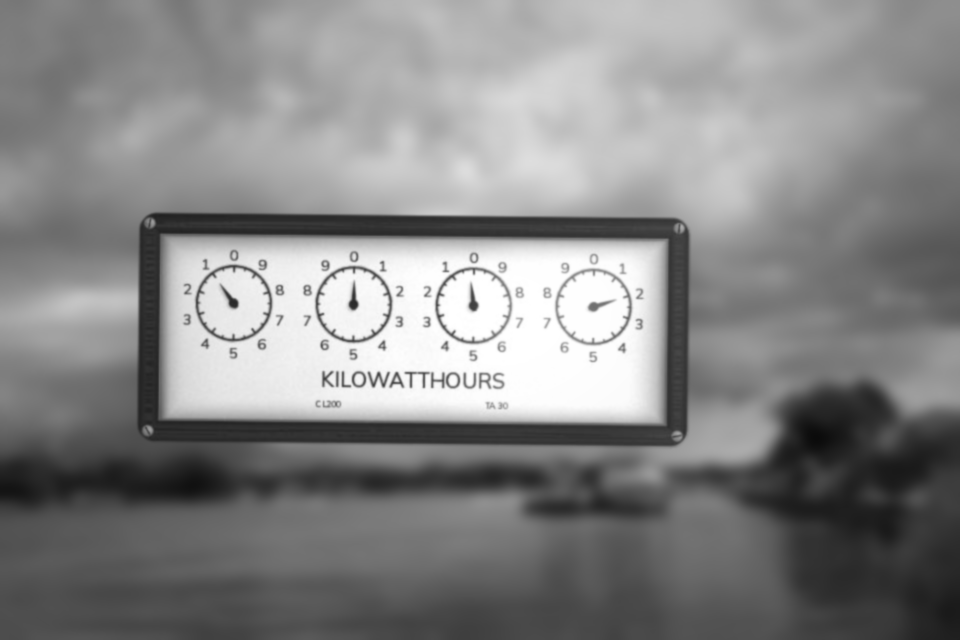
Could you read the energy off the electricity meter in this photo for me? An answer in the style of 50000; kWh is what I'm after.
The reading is 1002; kWh
